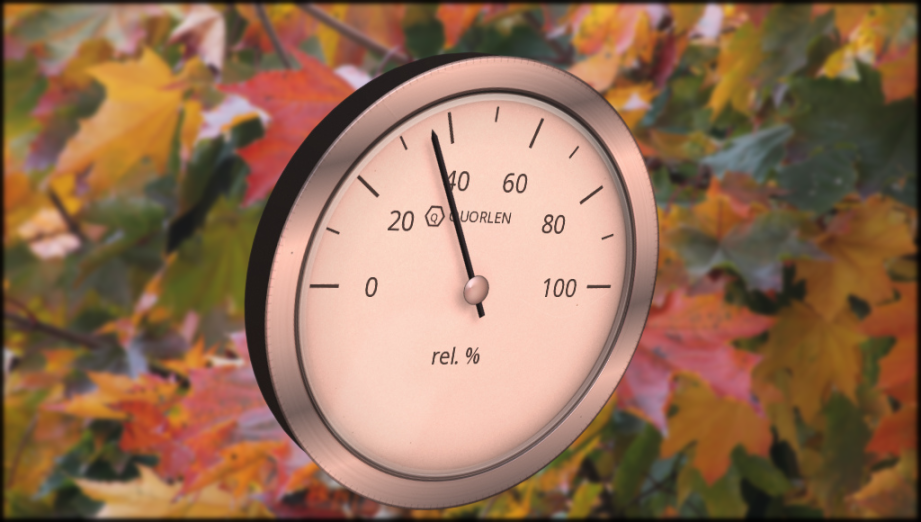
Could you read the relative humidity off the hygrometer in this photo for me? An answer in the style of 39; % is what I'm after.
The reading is 35; %
